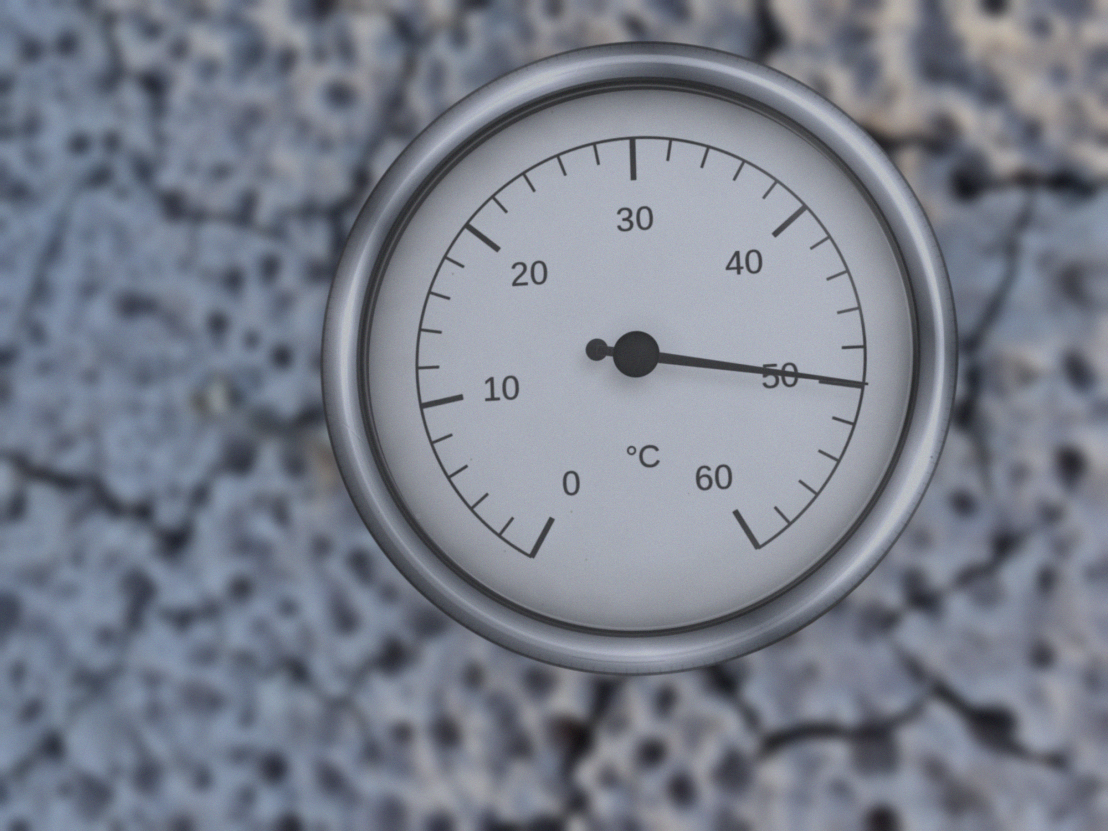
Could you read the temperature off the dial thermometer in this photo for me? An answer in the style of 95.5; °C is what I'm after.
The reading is 50; °C
